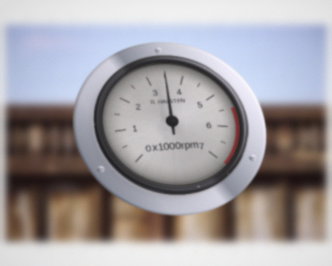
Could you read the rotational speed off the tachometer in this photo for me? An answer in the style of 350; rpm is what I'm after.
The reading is 3500; rpm
